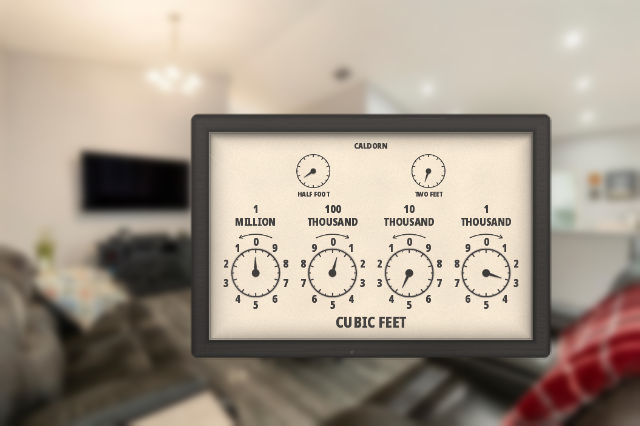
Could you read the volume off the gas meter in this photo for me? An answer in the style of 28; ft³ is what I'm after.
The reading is 4300; ft³
